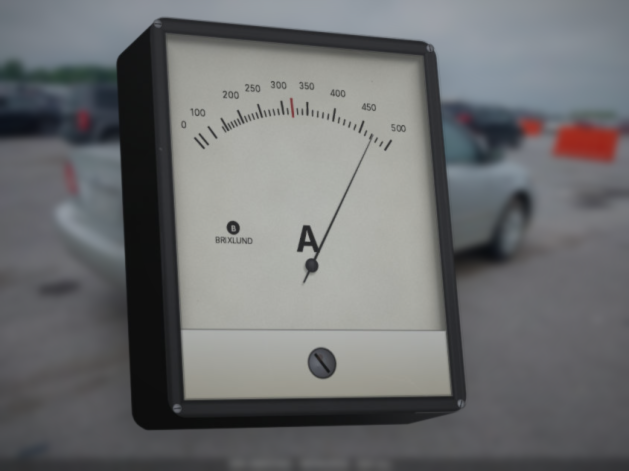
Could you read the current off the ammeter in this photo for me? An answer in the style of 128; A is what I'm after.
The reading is 470; A
